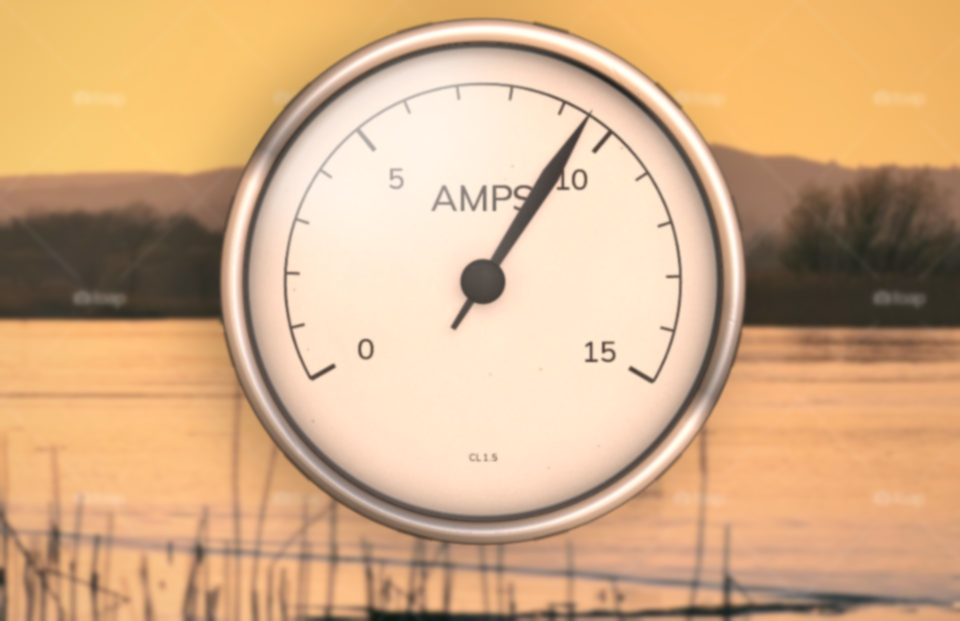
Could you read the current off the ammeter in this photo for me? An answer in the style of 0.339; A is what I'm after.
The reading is 9.5; A
